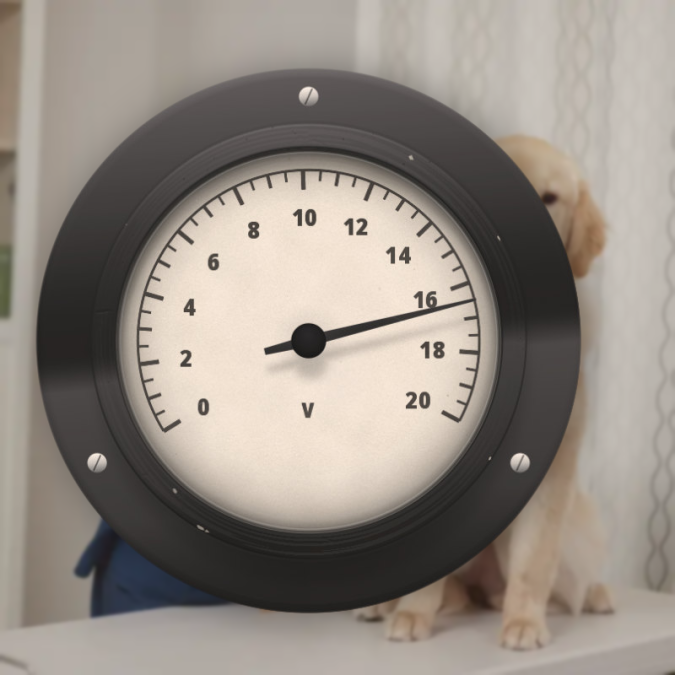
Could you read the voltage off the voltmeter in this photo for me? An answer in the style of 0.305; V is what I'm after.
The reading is 16.5; V
